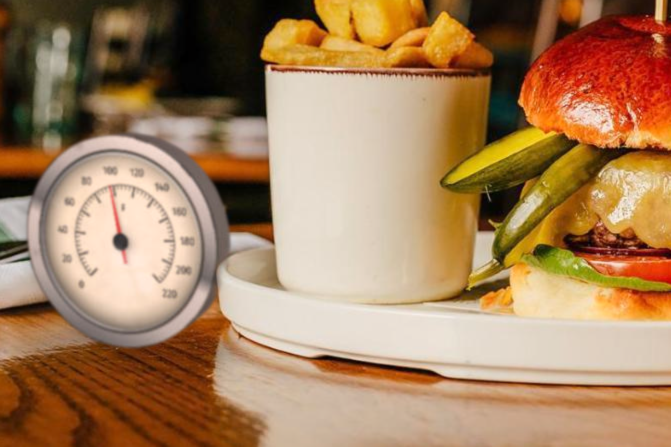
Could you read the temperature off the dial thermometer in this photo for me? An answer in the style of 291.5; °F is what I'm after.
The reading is 100; °F
